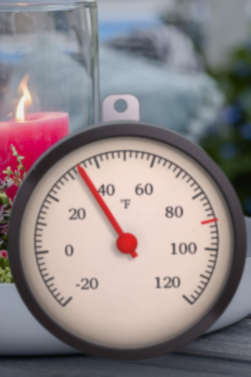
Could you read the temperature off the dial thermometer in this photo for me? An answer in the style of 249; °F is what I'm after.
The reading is 34; °F
